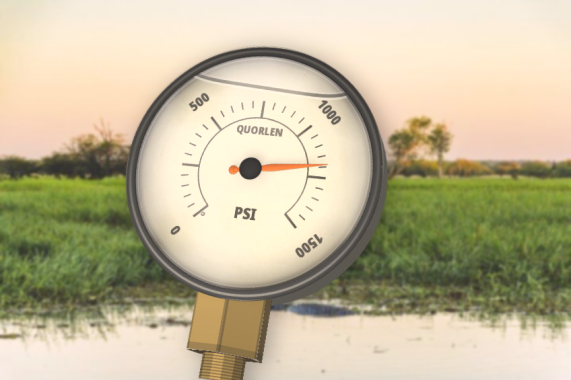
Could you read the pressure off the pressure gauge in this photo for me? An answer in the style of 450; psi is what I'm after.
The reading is 1200; psi
